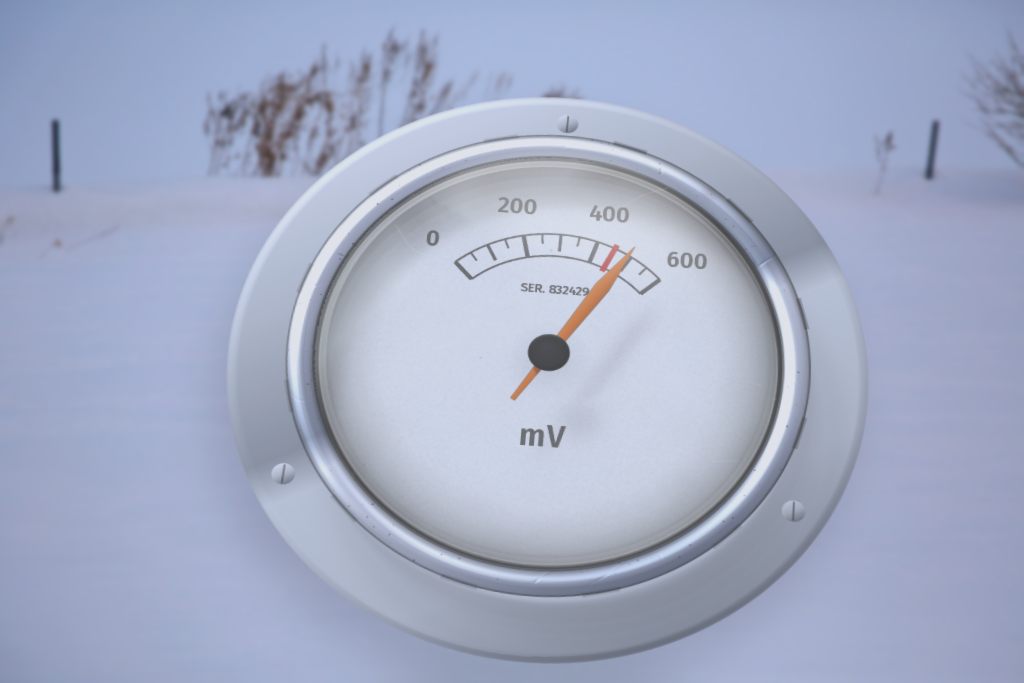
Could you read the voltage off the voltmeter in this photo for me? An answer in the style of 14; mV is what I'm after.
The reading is 500; mV
